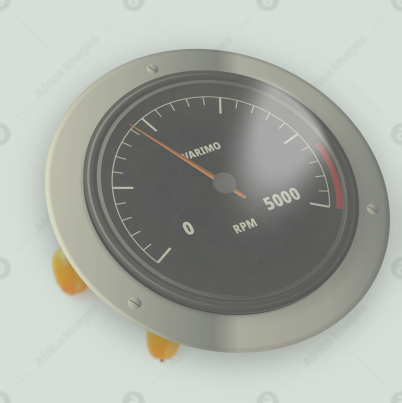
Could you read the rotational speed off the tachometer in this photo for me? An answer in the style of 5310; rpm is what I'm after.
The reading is 1800; rpm
